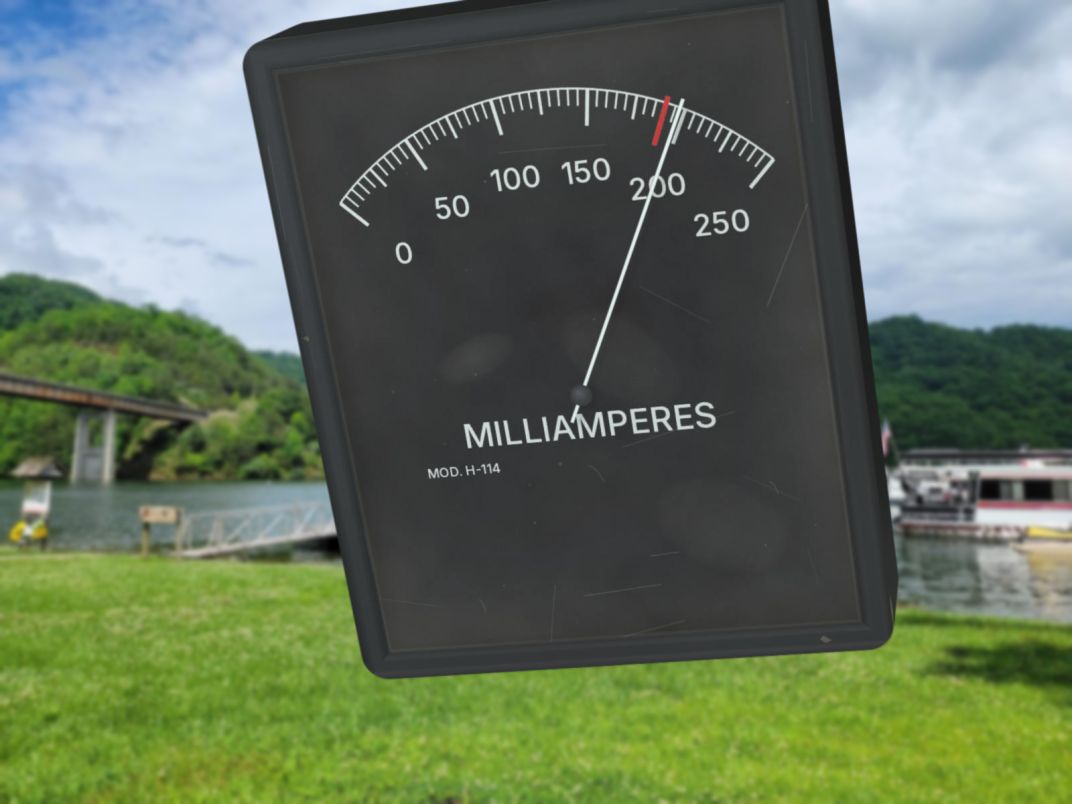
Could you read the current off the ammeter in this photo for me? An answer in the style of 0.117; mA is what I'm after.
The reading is 197.5; mA
